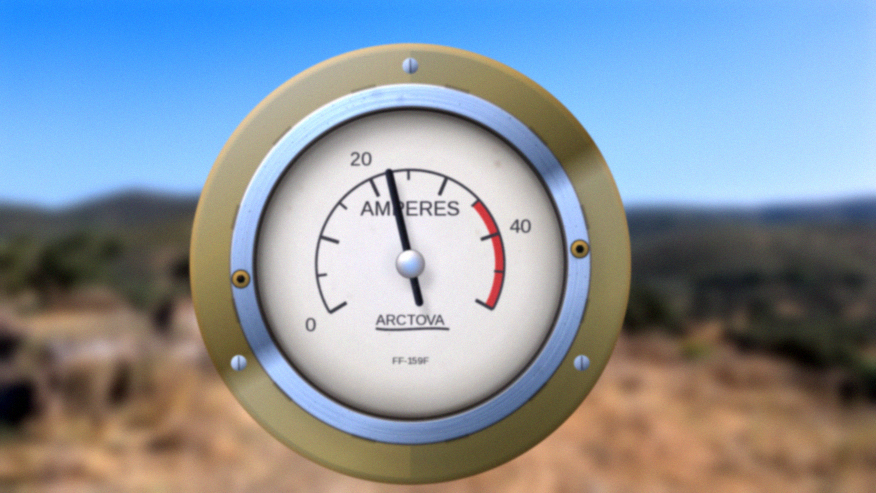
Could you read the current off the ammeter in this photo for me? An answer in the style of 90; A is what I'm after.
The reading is 22.5; A
